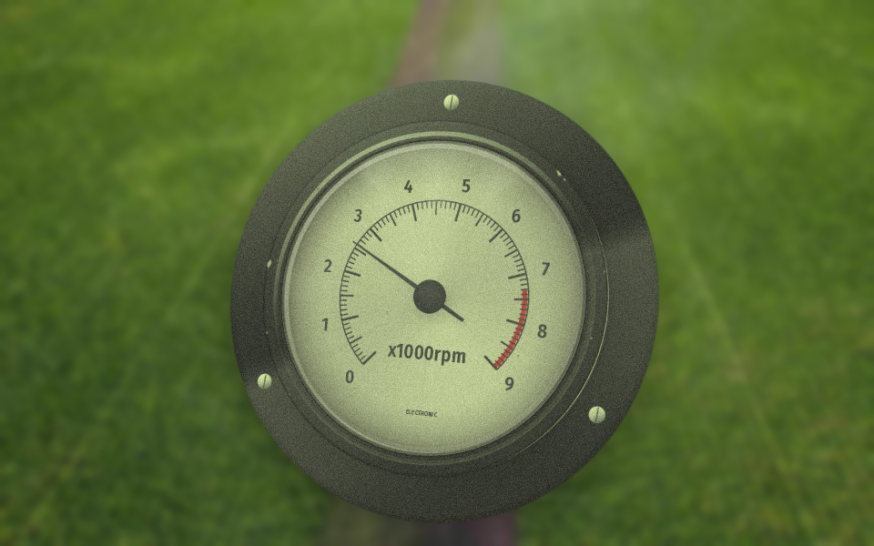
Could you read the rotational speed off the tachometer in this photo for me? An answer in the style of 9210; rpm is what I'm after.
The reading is 2600; rpm
